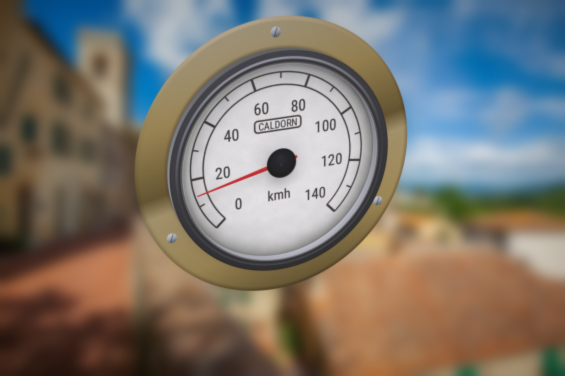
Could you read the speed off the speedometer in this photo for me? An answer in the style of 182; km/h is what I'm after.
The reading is 15; km/h
